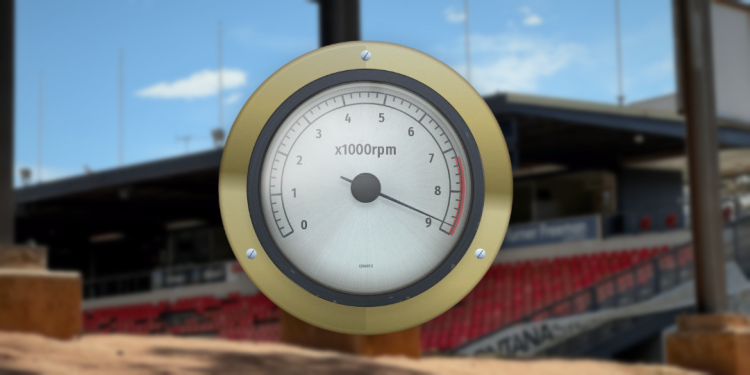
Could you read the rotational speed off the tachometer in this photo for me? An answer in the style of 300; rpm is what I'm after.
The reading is 8800; rpm
